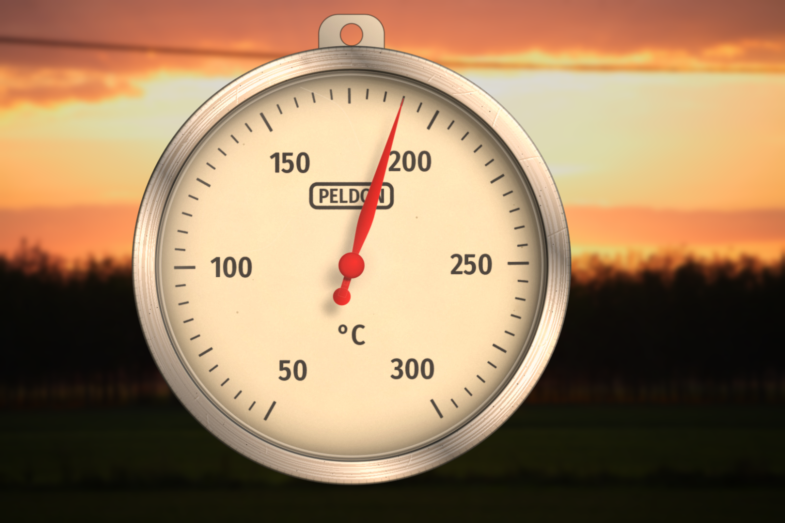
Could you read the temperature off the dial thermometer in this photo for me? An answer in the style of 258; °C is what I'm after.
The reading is 190; °C
